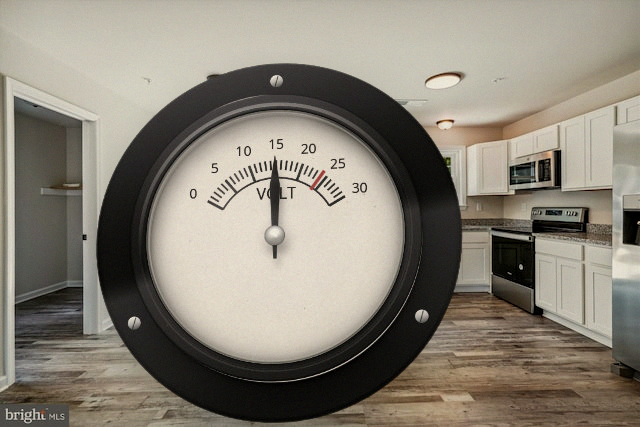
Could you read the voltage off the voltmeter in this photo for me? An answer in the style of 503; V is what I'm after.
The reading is 15; V
